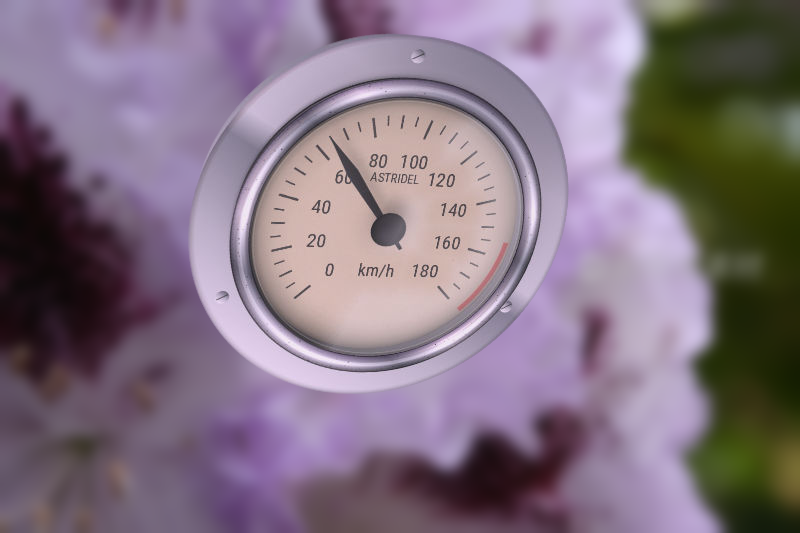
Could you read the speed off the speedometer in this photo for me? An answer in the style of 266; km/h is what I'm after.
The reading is 65; km/h
